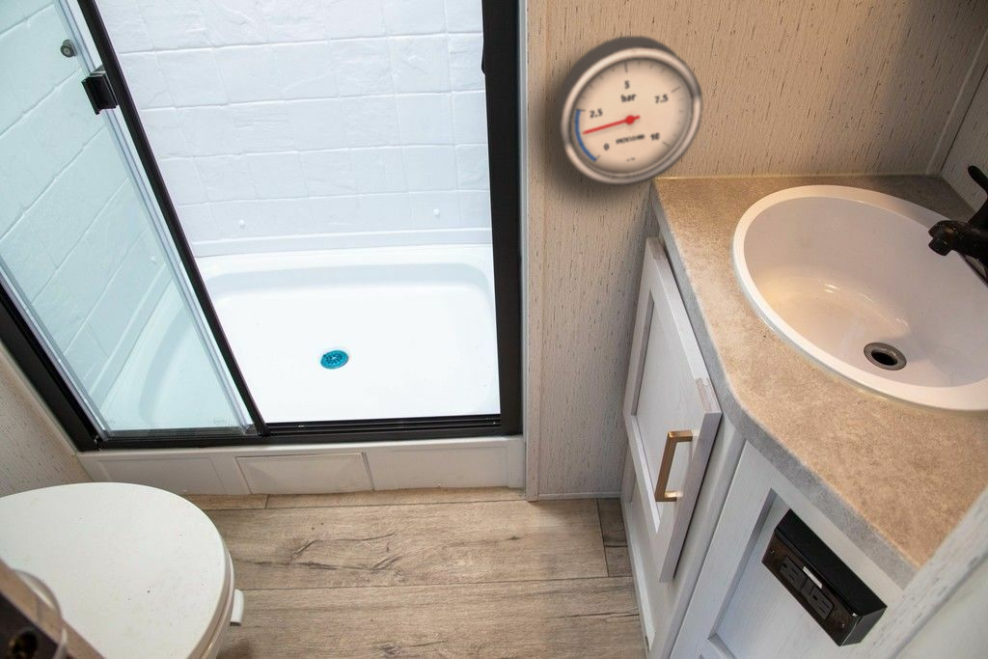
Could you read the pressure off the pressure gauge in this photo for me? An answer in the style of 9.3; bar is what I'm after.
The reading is 1.5; bar
